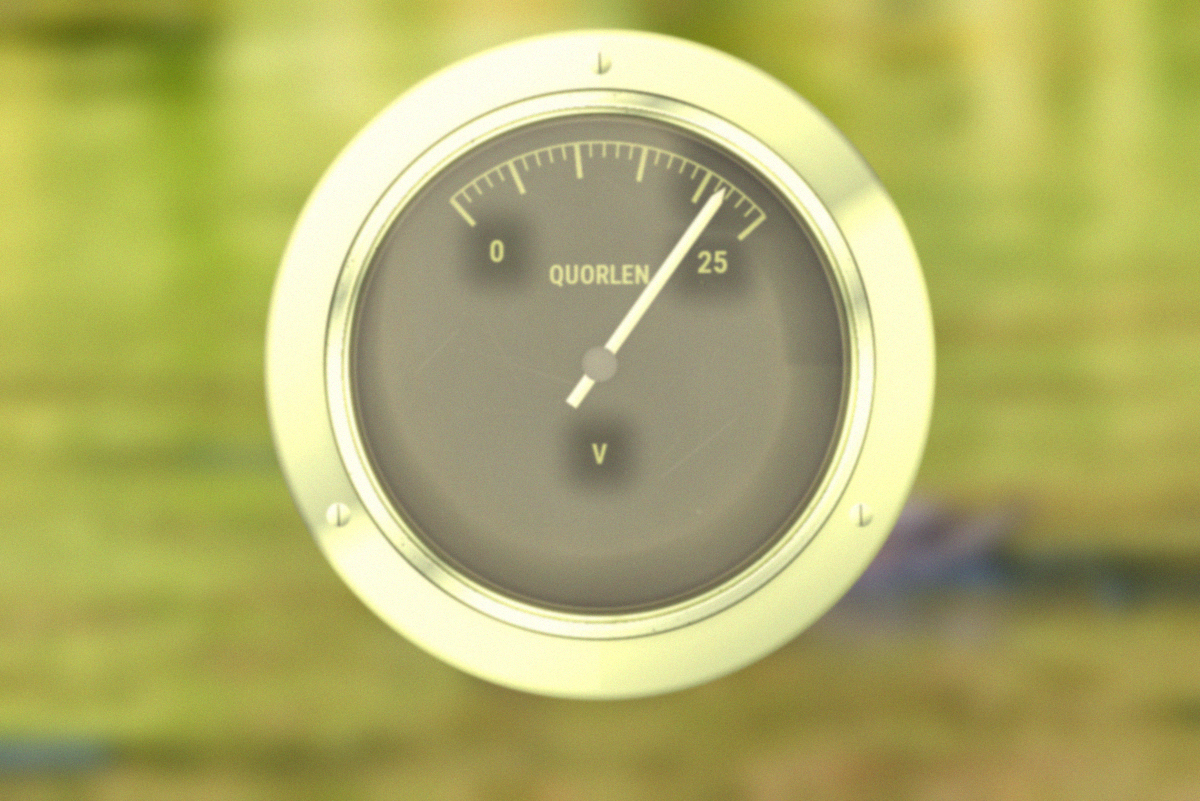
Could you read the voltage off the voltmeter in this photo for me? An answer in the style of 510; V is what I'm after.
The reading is 21.5; V
